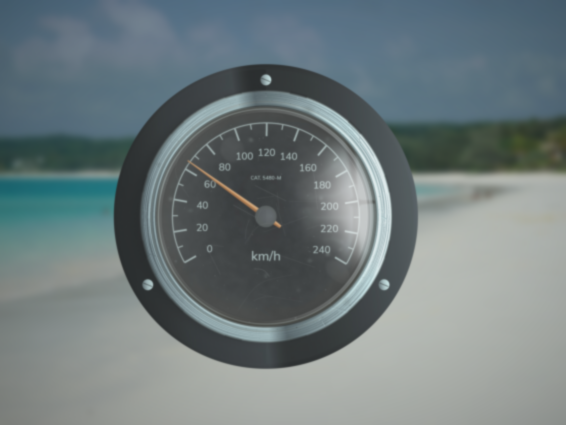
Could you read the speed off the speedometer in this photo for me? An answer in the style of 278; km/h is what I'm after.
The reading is 65; km/h
